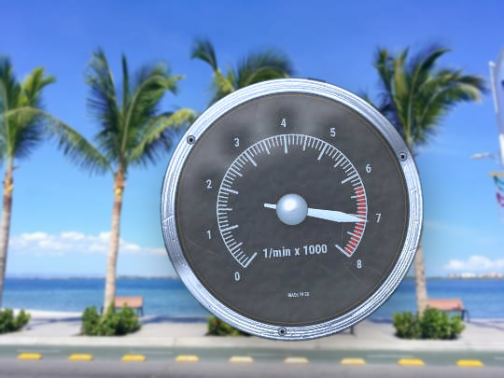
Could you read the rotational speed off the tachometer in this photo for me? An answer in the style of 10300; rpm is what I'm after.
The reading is 7100; rpm
